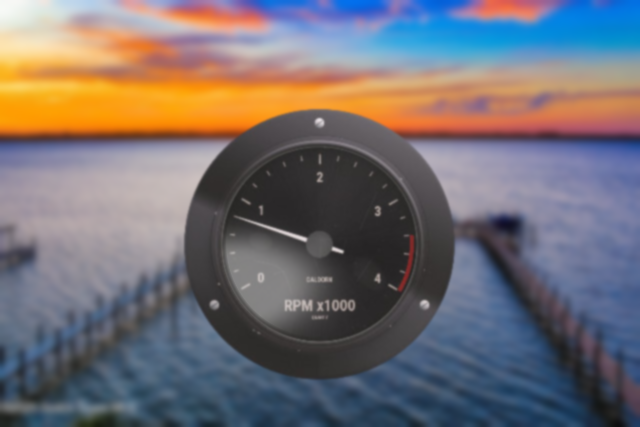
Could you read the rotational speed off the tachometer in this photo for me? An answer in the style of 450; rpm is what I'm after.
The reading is 800; rpm
